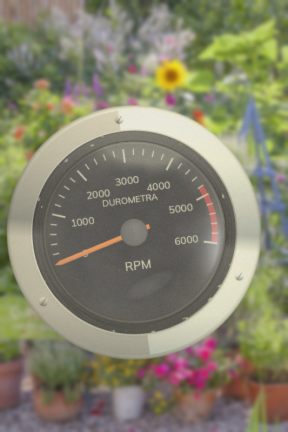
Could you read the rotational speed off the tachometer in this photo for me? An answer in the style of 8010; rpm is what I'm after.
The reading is 0; rpm
